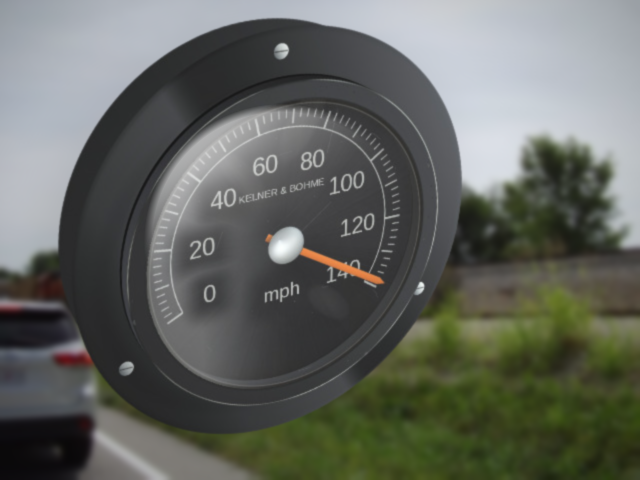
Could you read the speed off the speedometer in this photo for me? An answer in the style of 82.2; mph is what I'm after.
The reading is 138; mph
